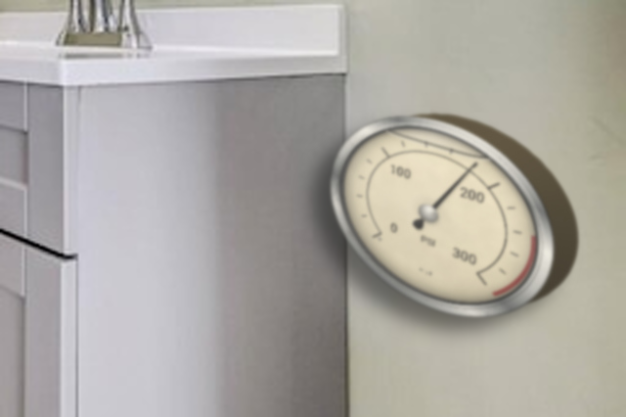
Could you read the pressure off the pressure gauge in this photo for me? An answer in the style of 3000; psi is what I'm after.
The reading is 180; psi
